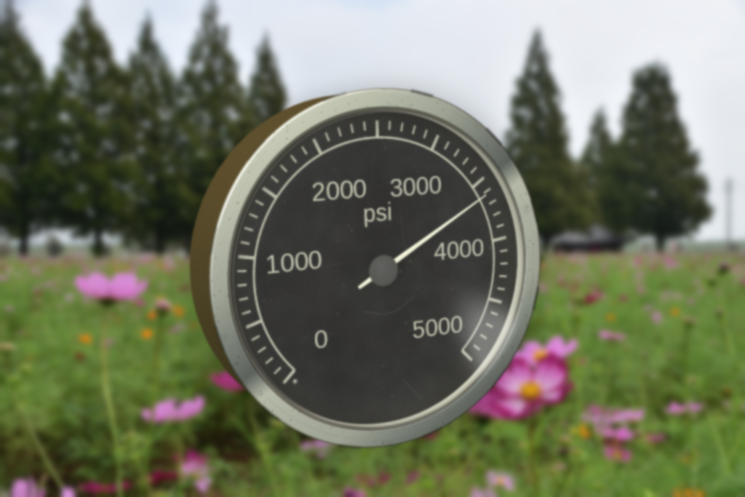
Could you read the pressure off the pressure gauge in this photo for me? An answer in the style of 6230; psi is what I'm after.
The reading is 3600; psi
